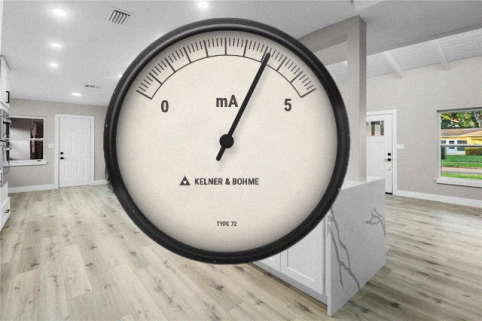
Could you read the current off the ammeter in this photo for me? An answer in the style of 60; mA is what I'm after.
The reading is 3.6; mA
